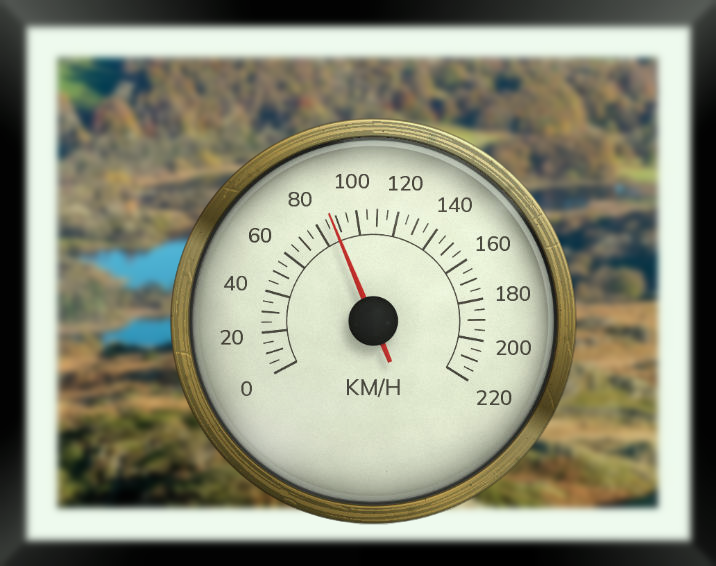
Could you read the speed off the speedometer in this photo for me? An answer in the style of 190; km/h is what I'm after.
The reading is 87.5; km/h
